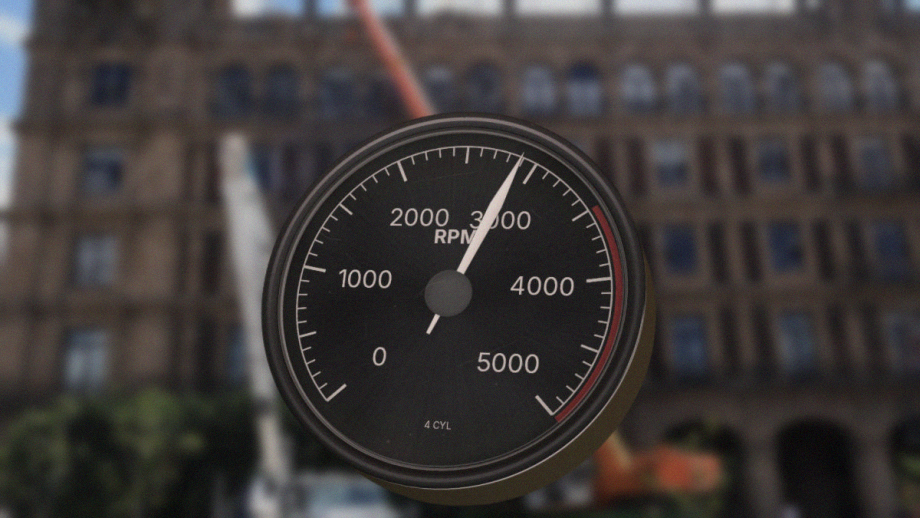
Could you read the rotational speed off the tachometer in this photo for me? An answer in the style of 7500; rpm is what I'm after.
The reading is 2900; rpm
